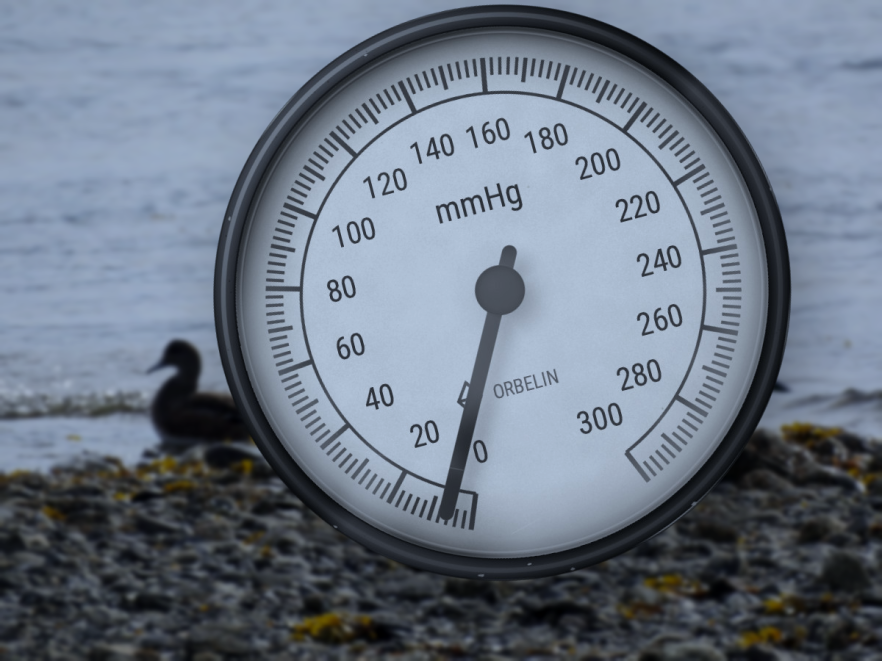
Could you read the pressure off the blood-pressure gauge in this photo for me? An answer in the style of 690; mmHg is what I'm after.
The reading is 6; mmHg
